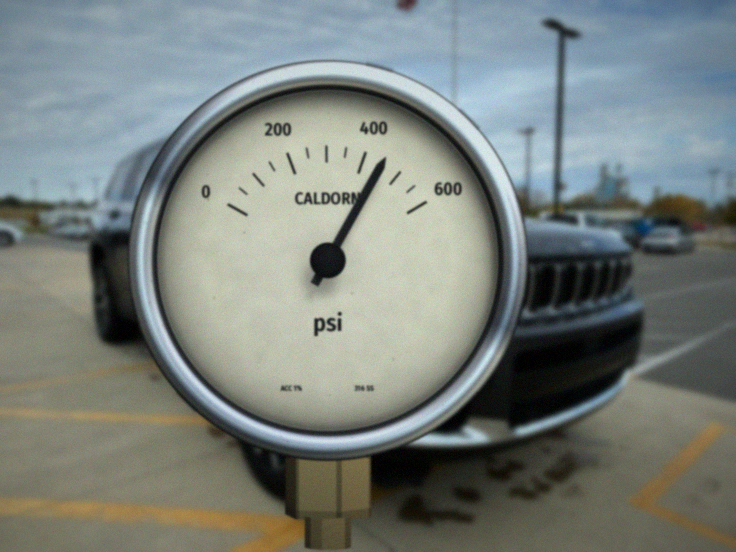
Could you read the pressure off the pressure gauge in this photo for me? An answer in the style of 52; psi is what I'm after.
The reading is 450; psi
